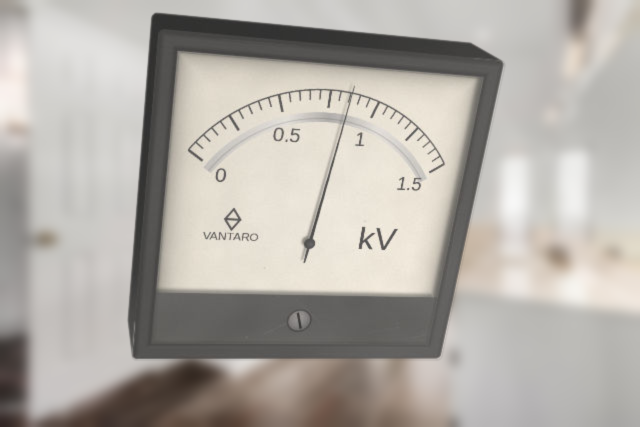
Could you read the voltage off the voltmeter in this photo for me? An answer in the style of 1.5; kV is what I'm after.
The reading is 0.85; kV
